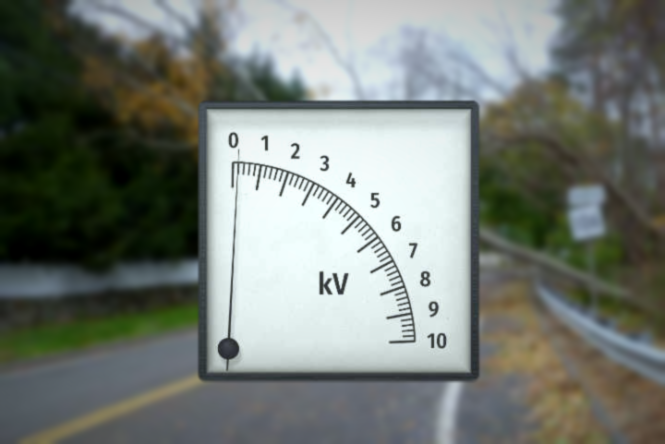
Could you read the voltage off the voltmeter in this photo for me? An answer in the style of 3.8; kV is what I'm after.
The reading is 0.2; kV
